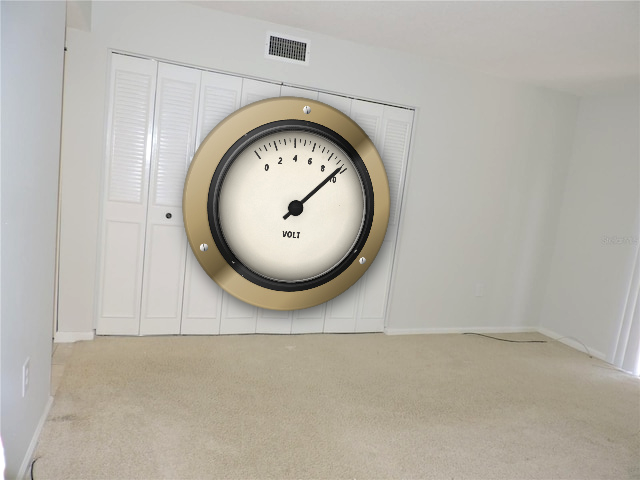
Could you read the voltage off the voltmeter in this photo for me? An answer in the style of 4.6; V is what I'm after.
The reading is 9.5; V
